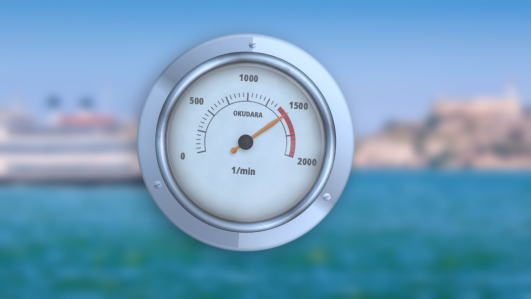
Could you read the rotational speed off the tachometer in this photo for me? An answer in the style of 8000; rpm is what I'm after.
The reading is 1500; rpm
